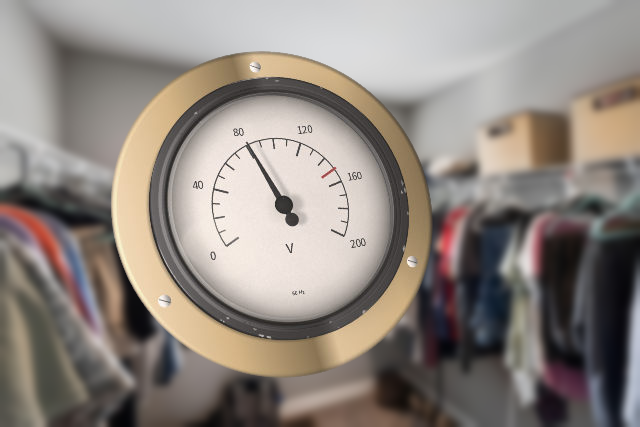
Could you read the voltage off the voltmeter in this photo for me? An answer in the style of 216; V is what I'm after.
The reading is 80; V
